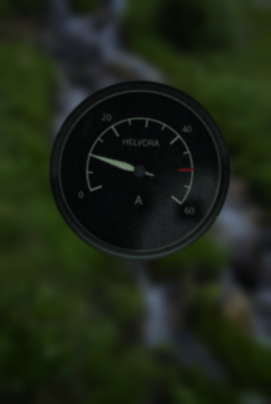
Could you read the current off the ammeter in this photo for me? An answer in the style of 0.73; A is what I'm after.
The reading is 10; A
